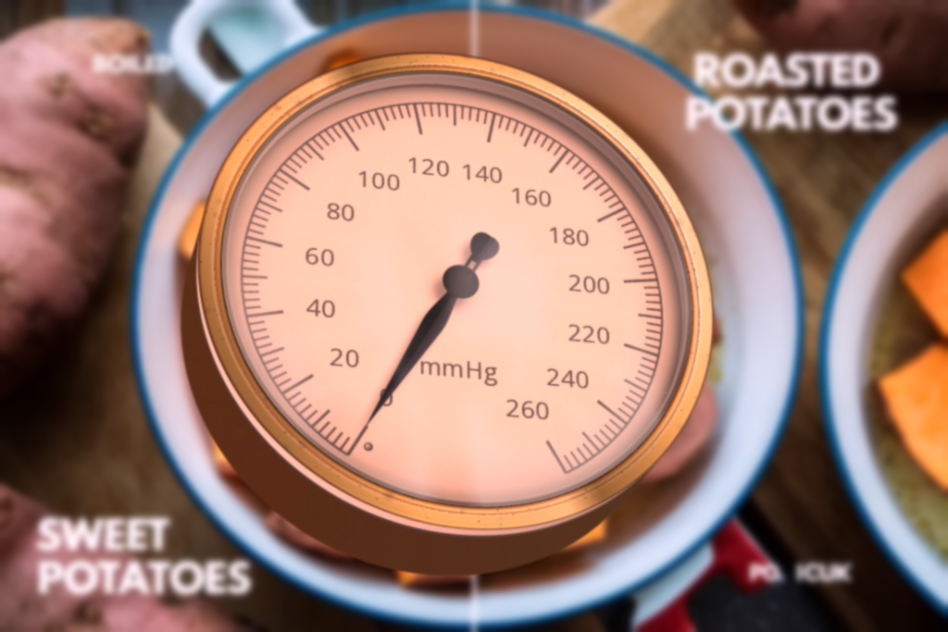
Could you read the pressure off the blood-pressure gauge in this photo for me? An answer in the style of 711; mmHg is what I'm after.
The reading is 0; mmHg
